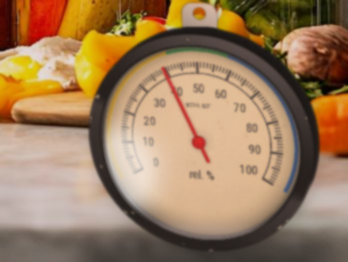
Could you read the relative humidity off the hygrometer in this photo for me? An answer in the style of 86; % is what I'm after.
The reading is 40; %
